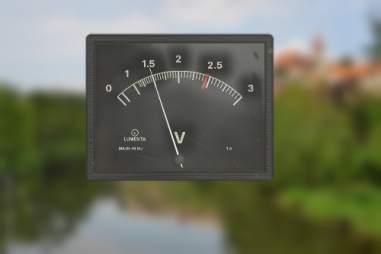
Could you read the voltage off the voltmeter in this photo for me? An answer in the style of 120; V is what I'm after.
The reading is 1.5; V
